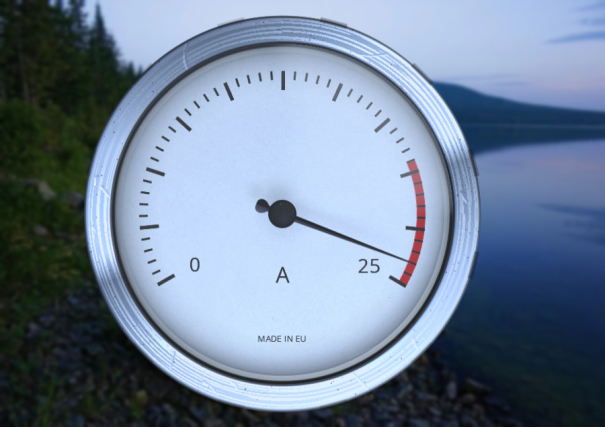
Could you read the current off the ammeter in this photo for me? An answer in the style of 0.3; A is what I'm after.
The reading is 24; A
